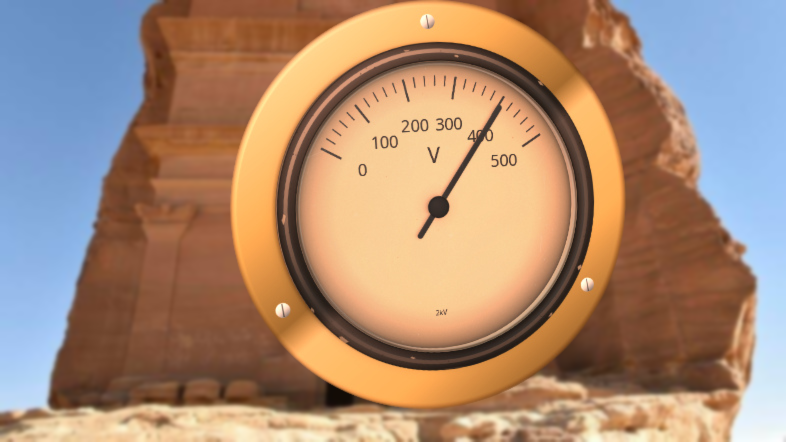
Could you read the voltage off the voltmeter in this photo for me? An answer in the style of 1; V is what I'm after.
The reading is 400; V
